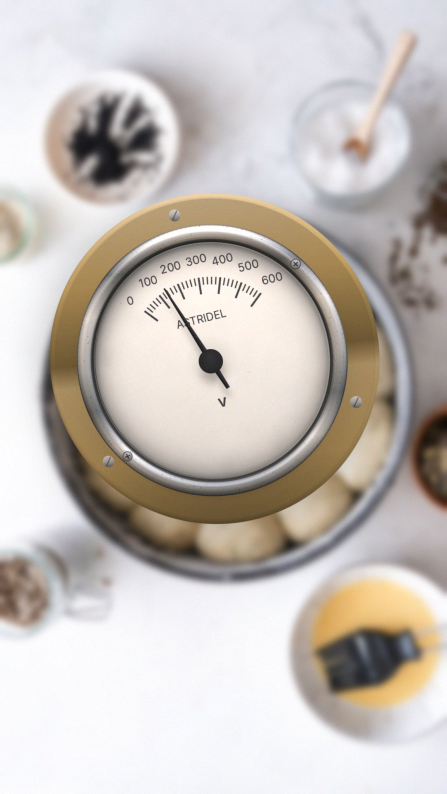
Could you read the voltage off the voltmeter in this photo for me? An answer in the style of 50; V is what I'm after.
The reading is 140; V
